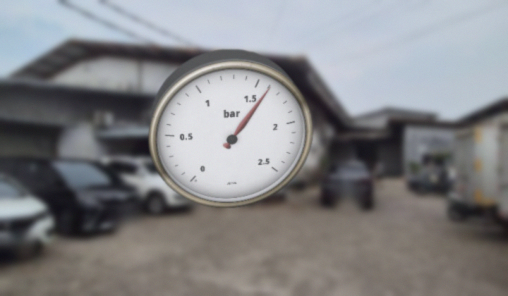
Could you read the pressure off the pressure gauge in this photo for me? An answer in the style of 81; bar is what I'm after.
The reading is 1.6; bar
